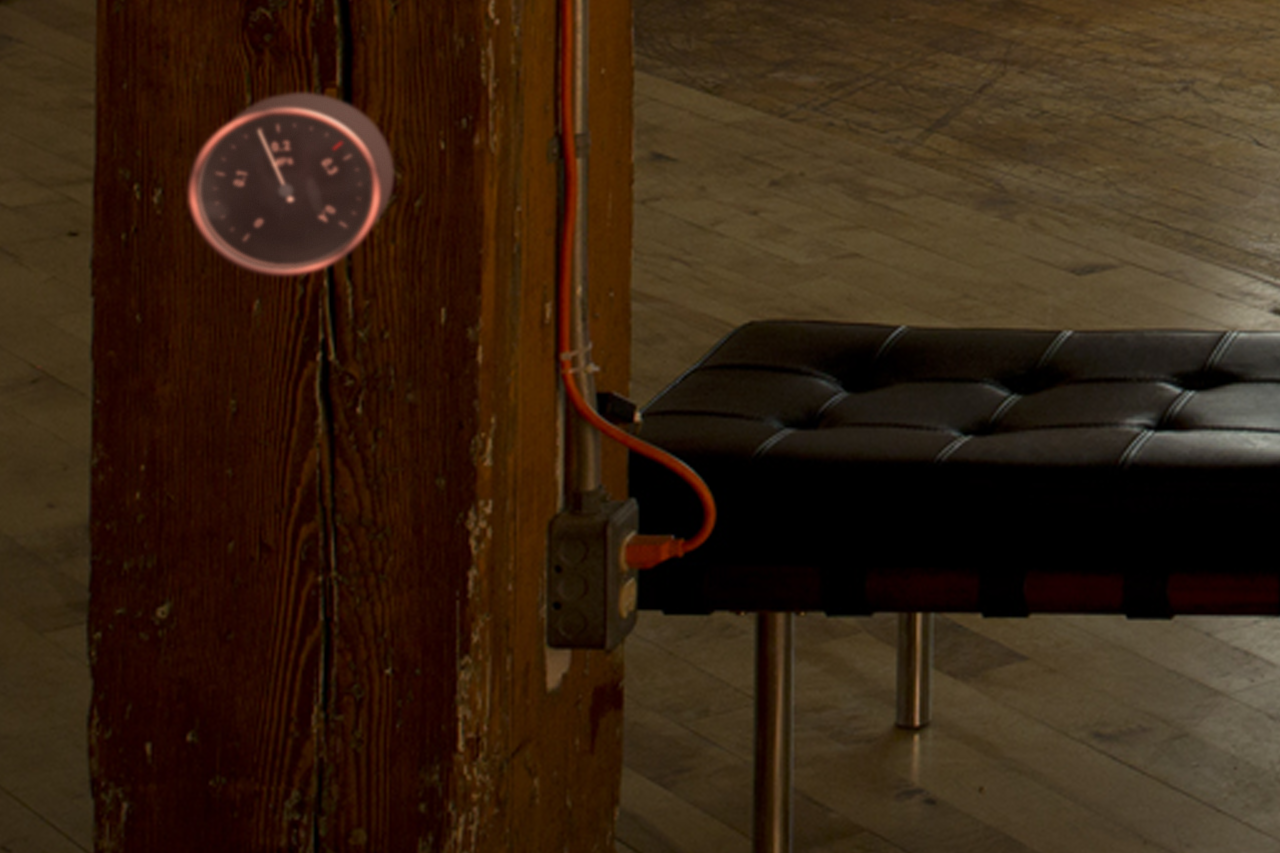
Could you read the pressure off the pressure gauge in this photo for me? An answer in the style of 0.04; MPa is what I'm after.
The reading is 0.18; MPa
